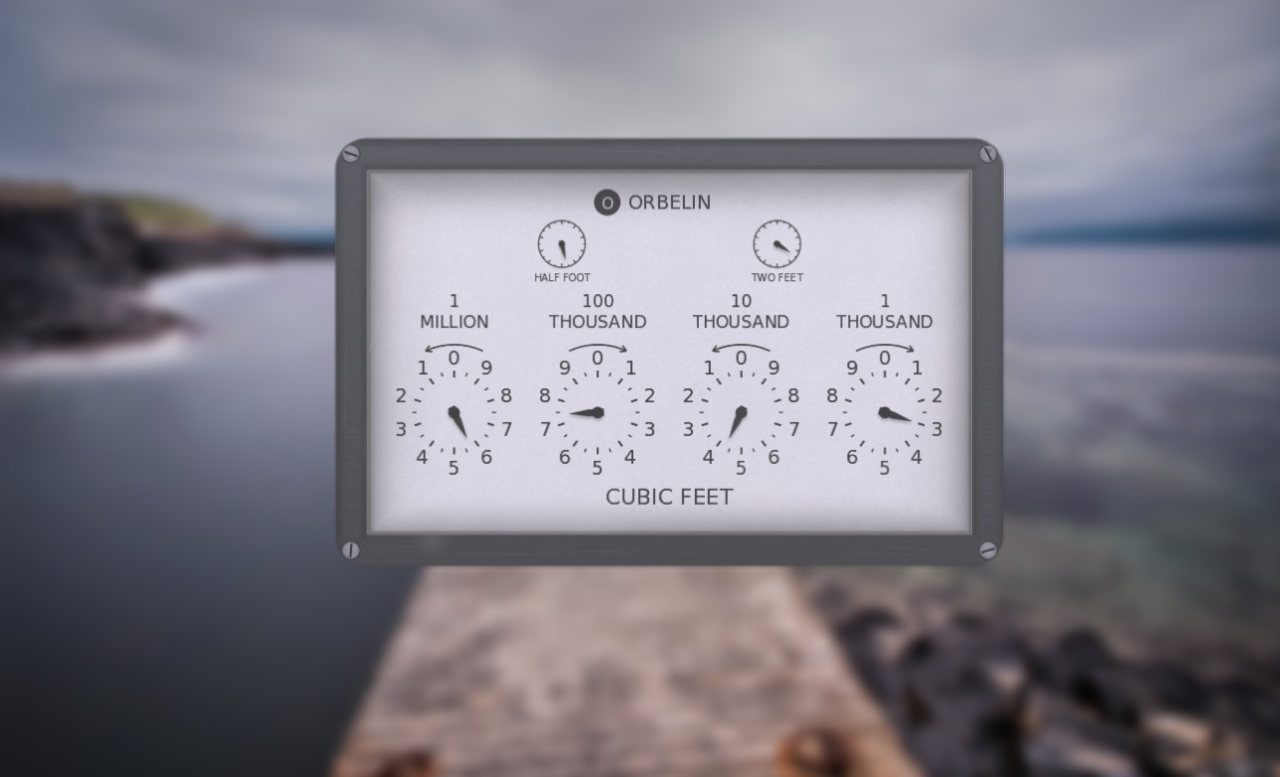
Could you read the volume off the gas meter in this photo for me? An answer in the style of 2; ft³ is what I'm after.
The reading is 574300; ft³
